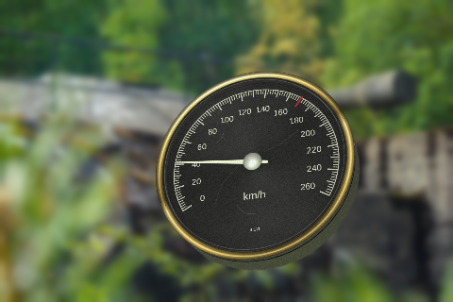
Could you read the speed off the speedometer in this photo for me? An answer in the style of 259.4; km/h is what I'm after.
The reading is 40; km/h
